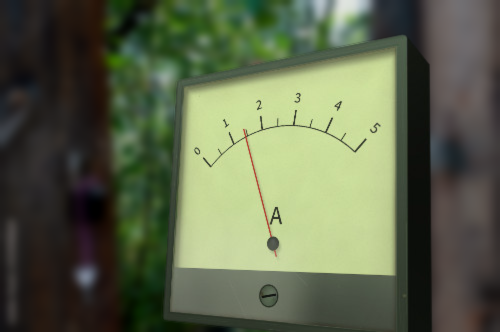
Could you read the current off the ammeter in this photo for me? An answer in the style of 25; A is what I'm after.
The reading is 1.5; A
